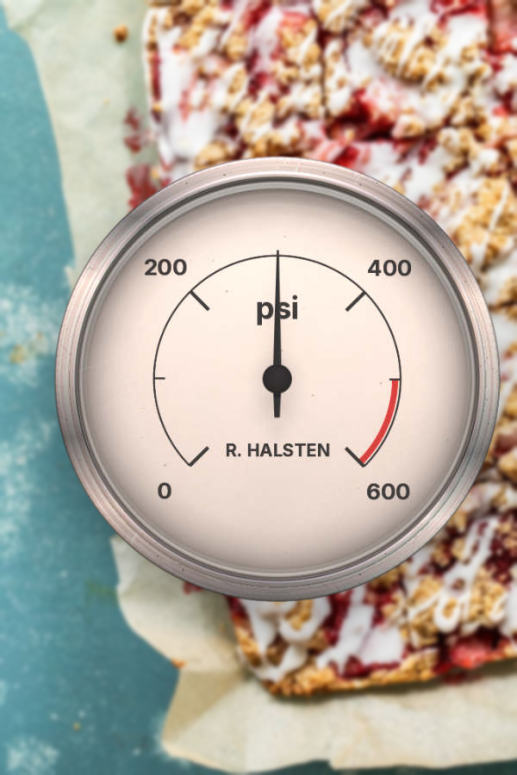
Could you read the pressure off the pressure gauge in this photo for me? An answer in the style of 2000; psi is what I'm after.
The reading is 300; psi
